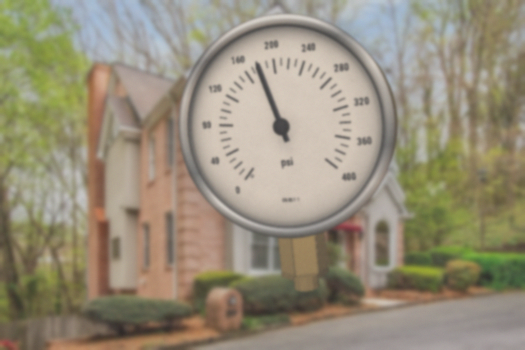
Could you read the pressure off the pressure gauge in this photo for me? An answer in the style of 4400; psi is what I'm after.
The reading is 180; psi
